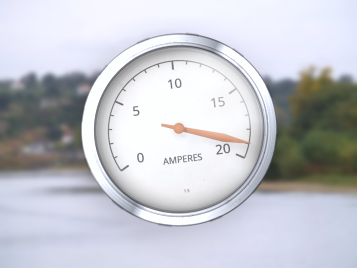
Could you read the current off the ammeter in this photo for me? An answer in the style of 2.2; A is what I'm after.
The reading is 19; A
